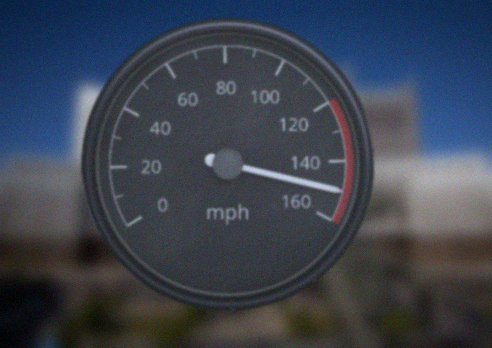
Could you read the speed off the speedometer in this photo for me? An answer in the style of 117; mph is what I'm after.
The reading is 150; mph
